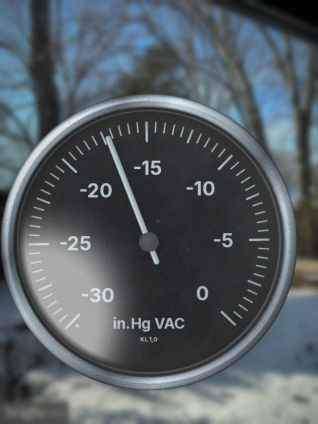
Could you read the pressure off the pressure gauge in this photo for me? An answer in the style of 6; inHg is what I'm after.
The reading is -17.25; inHg
